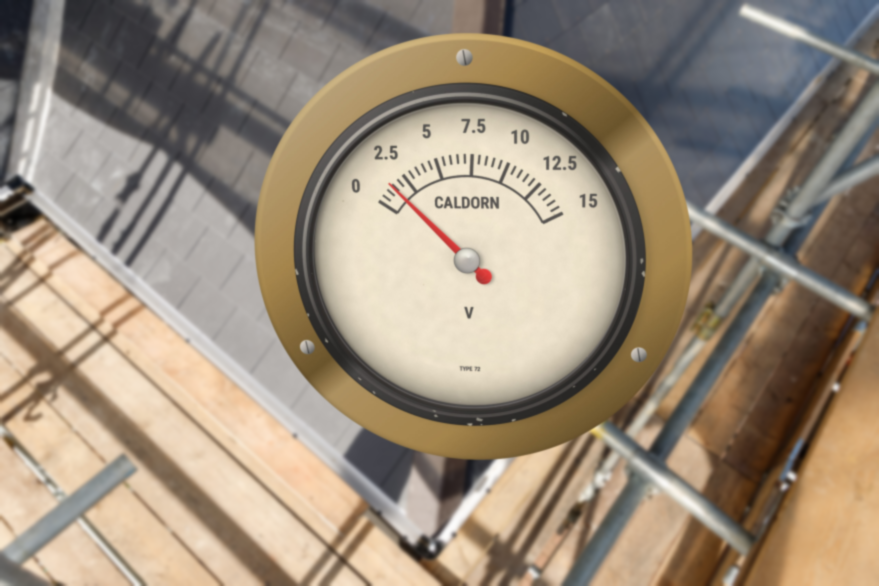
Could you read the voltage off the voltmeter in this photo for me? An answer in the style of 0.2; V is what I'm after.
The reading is 1.5; V
